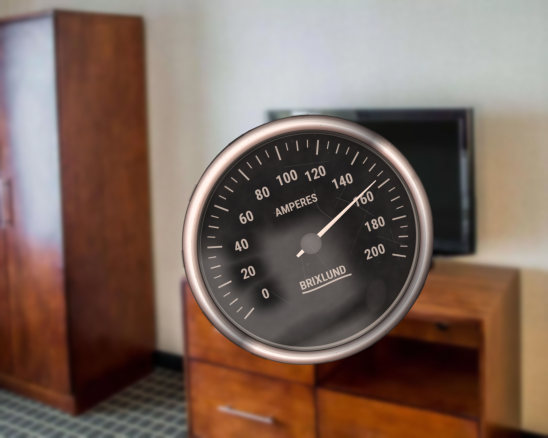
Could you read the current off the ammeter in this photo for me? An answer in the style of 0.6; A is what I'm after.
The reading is 155; A
